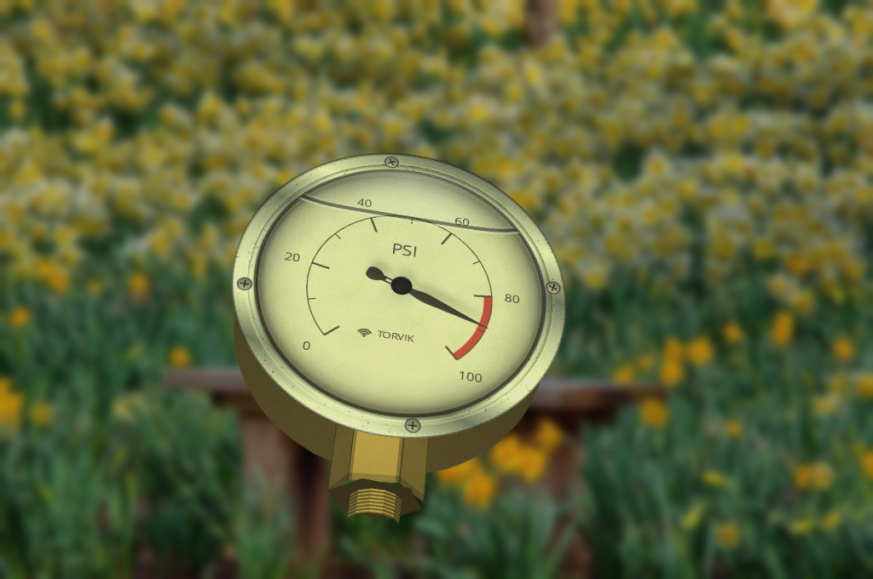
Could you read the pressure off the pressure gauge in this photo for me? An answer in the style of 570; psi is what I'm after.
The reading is 90; psi
